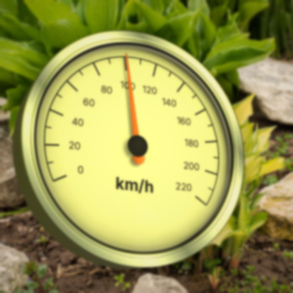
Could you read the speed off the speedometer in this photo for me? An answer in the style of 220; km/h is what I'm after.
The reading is 100; km/h
